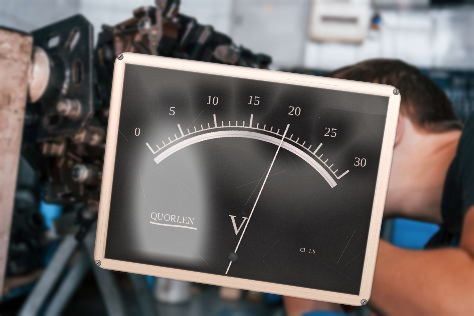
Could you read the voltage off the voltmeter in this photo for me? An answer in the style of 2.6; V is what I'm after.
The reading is 20; V
